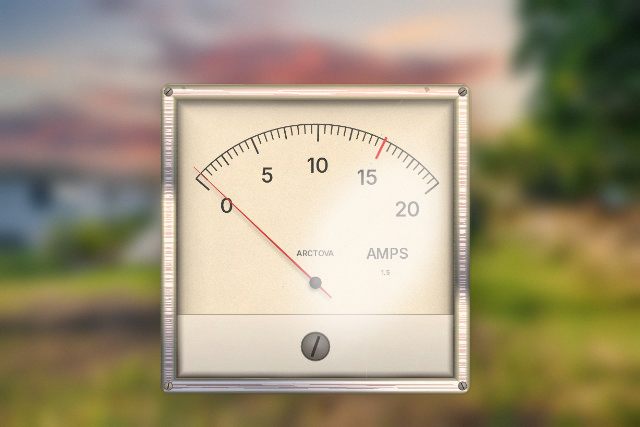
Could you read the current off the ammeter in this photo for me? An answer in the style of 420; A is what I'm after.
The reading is 0.5; A
